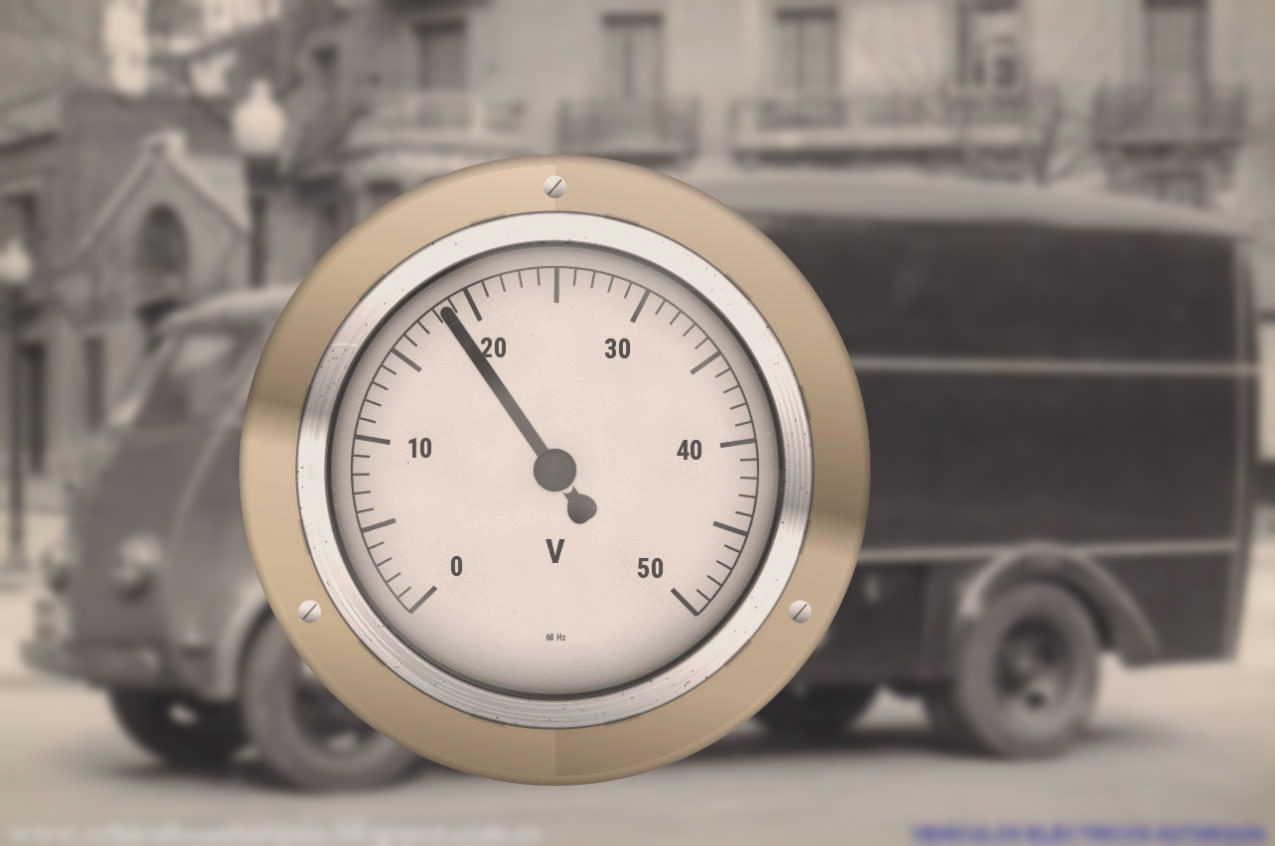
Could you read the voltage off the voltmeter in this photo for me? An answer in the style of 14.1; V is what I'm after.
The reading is 18.5; V
